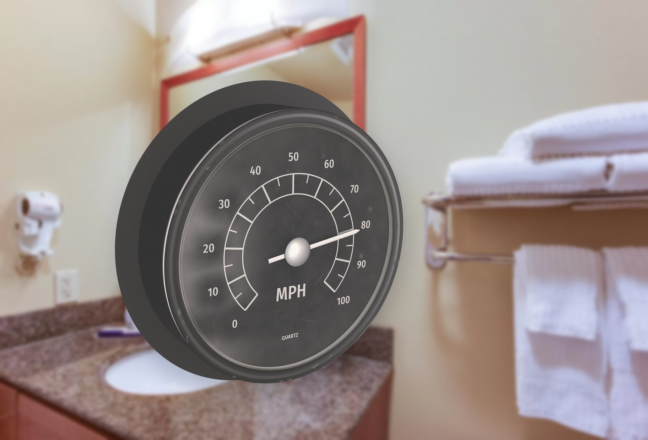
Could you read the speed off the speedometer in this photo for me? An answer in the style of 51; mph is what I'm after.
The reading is 80; mph
